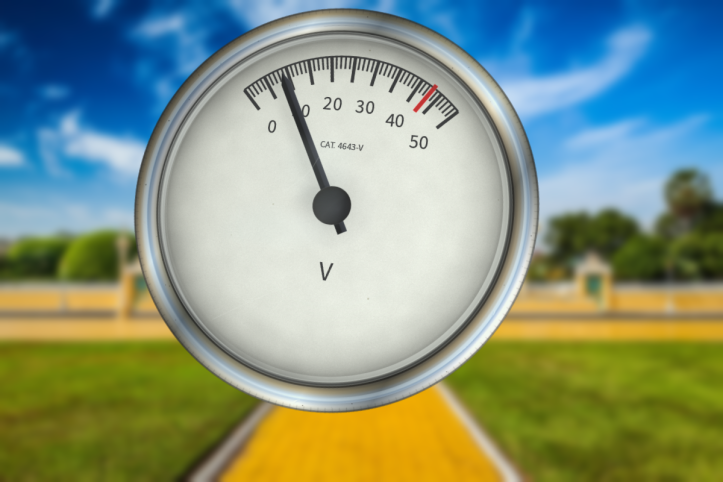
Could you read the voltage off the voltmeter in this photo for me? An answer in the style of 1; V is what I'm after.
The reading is 9; V
